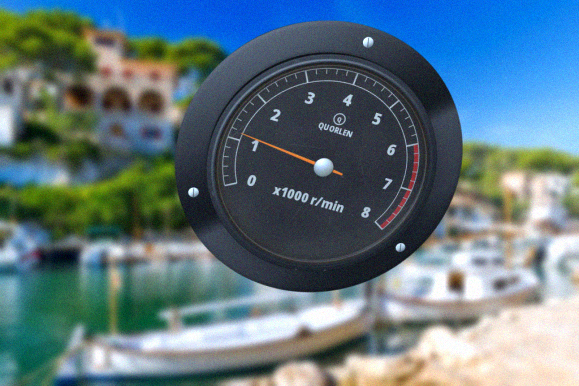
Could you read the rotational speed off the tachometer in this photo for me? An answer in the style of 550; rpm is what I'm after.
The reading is 1200; rpm
